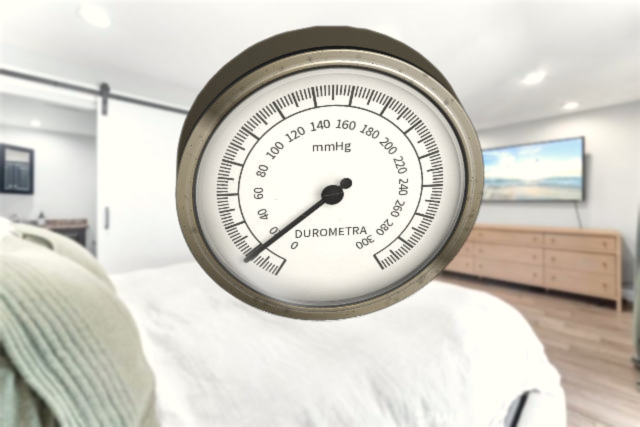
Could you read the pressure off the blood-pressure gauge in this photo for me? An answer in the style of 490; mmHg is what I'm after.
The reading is 20; mmHg
